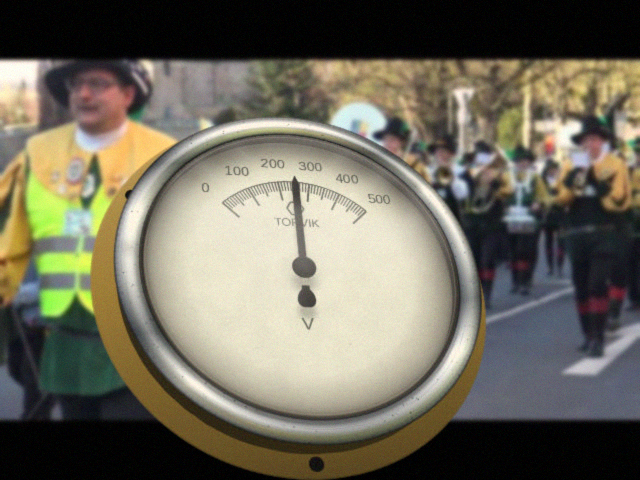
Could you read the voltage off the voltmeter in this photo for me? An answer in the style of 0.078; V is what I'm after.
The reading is 250; V
